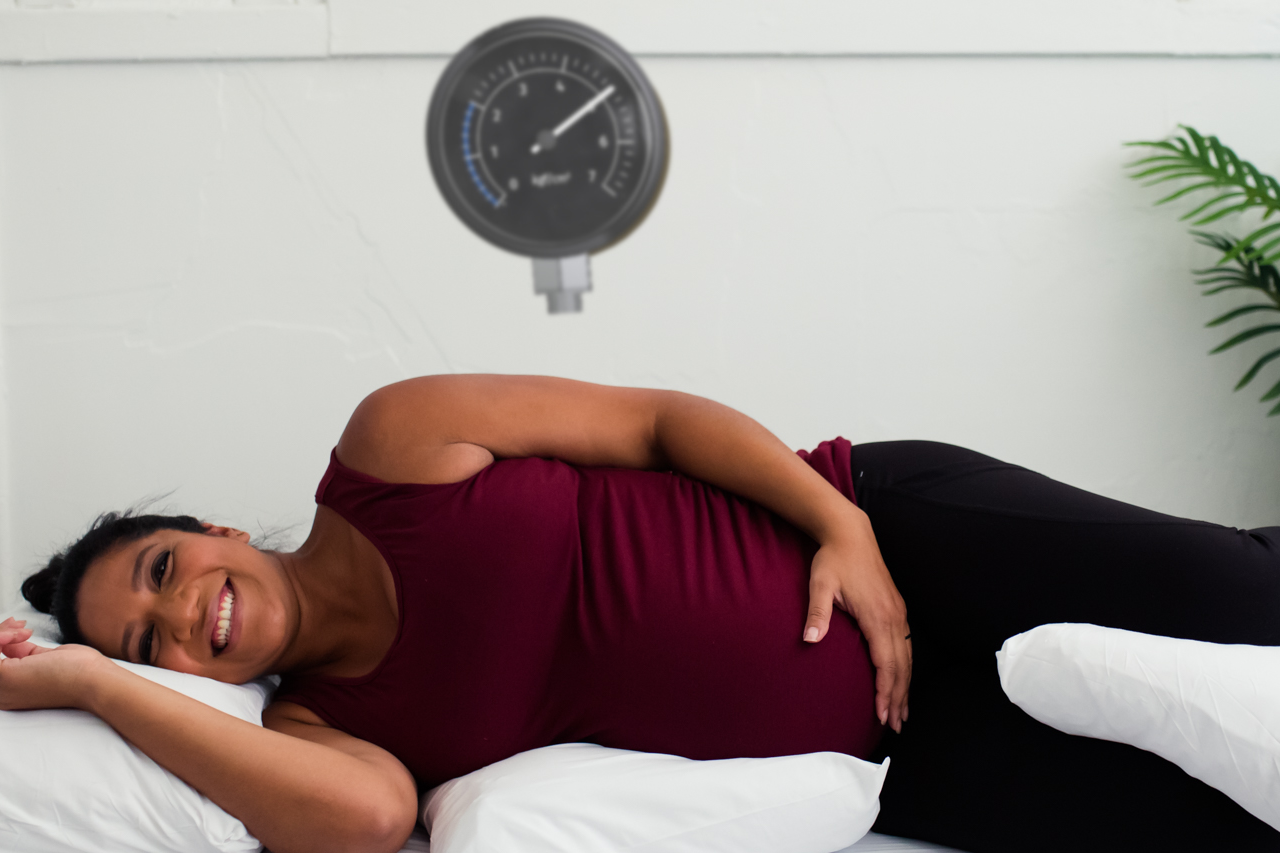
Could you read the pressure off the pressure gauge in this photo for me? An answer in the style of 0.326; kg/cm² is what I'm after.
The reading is 5; kg/cm²
